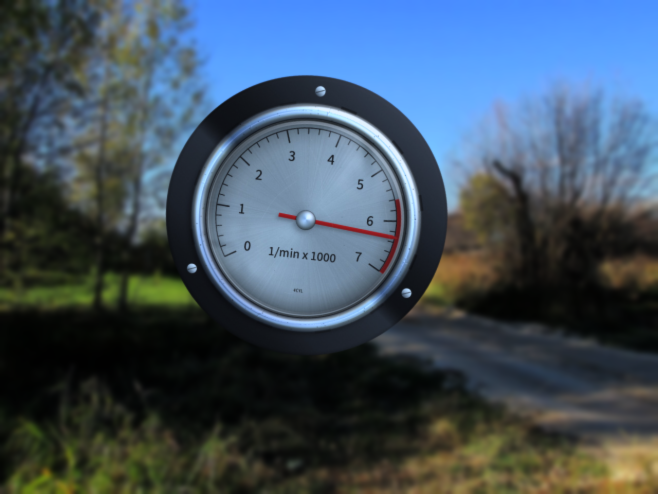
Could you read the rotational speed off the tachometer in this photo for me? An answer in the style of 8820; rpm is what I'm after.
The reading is 6300; rpm
